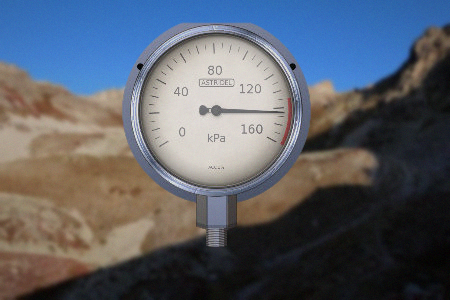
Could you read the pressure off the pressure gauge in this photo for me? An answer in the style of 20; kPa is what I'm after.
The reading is 142.5; kPa
